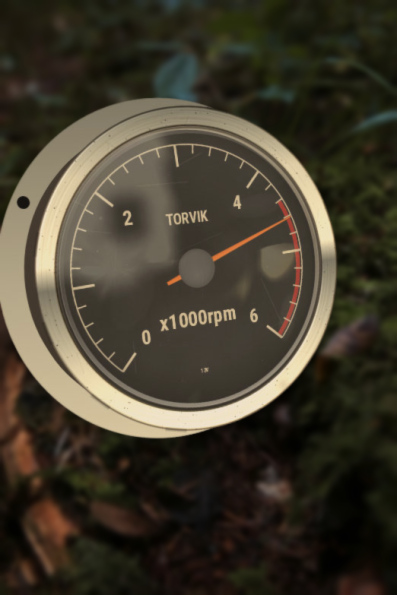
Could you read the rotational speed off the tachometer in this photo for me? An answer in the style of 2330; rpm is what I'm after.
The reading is 4600; rpm
